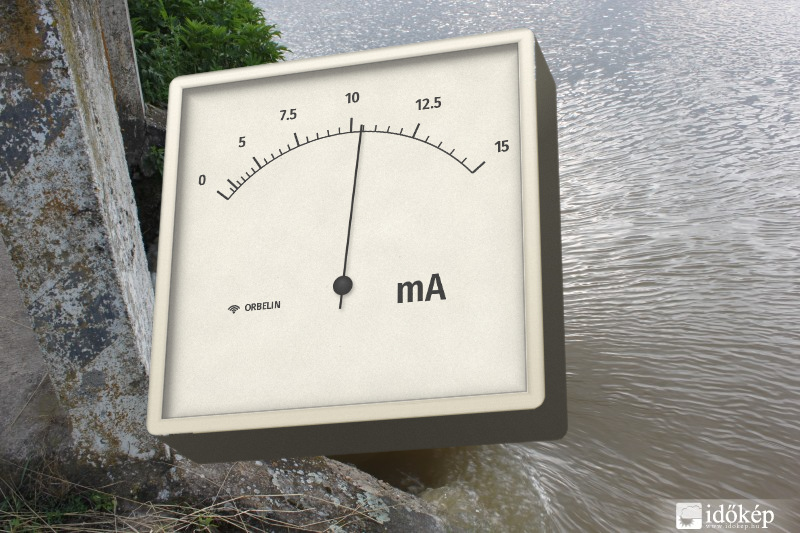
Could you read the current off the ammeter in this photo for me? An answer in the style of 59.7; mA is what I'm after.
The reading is 10.5; mA
